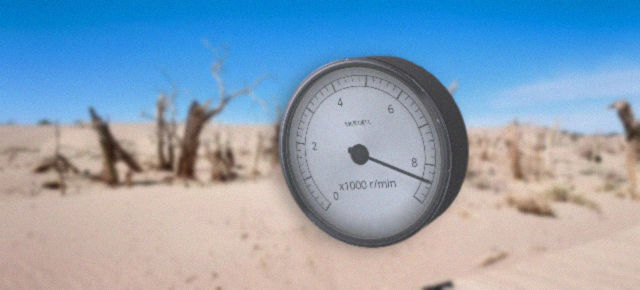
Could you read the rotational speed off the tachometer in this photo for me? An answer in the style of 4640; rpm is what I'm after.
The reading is 8400; rpm
